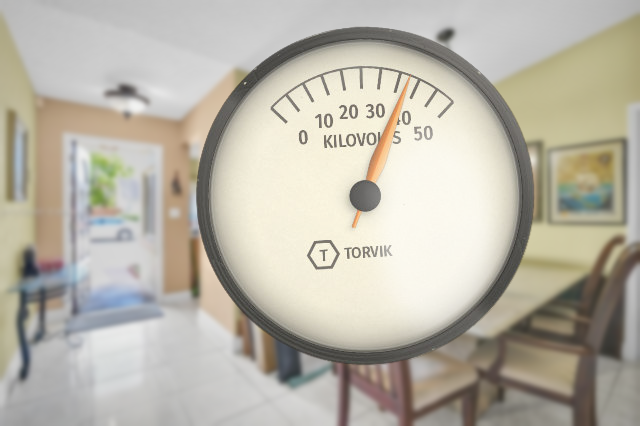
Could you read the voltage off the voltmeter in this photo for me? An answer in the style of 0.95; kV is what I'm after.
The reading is 37.5; kV
